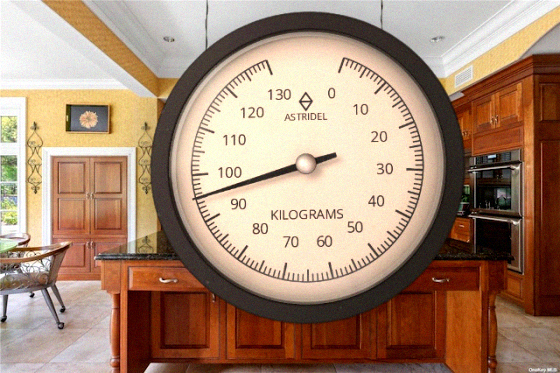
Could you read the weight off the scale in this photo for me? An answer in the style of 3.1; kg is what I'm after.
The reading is 95; kg
